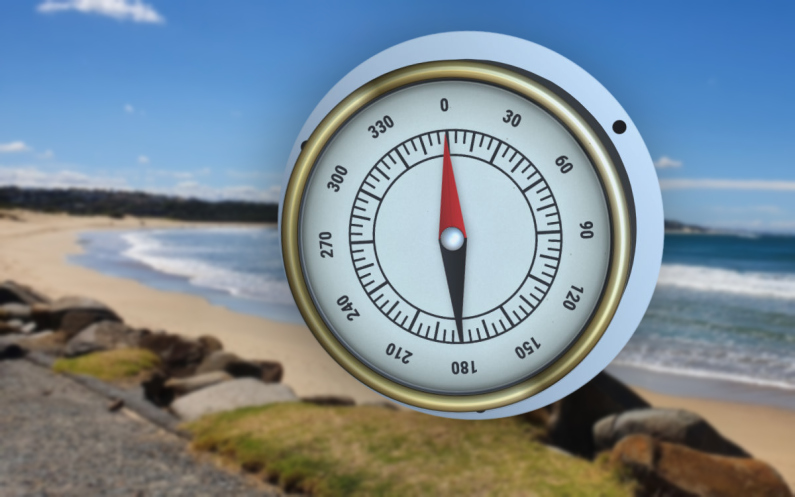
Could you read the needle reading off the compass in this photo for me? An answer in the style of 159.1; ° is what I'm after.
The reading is 0; °
